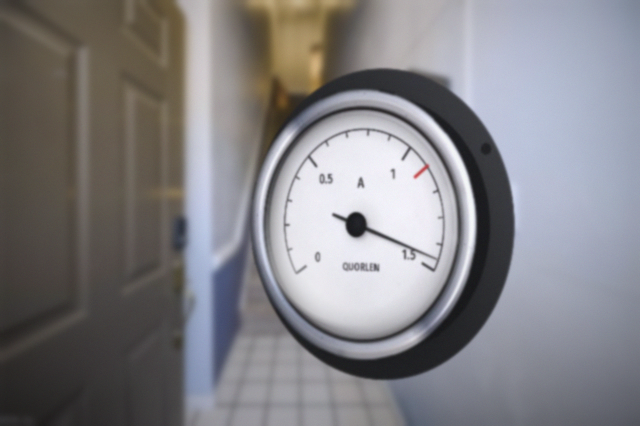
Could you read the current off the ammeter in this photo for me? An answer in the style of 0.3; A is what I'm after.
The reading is 1.45; A
